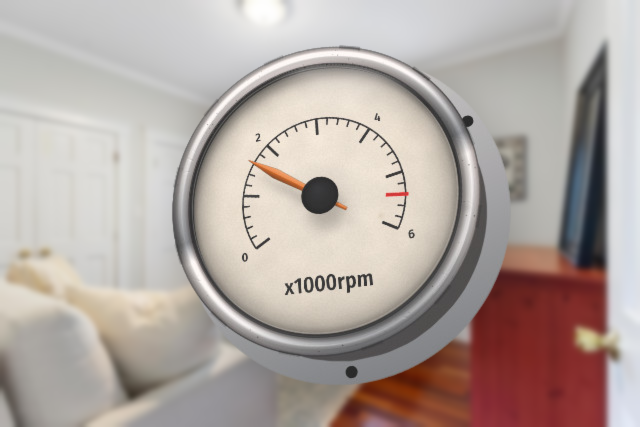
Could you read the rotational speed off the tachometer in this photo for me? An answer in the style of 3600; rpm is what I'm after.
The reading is 1600; rpm
